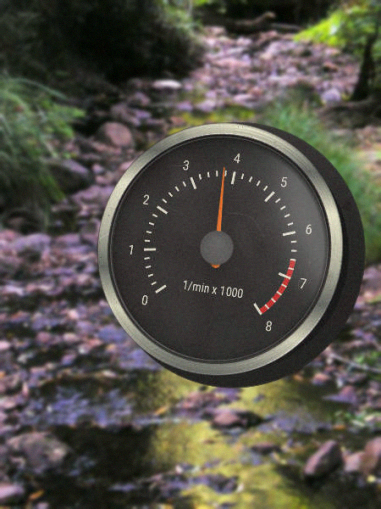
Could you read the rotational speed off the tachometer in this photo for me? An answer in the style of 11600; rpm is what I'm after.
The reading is 3800; rpm
